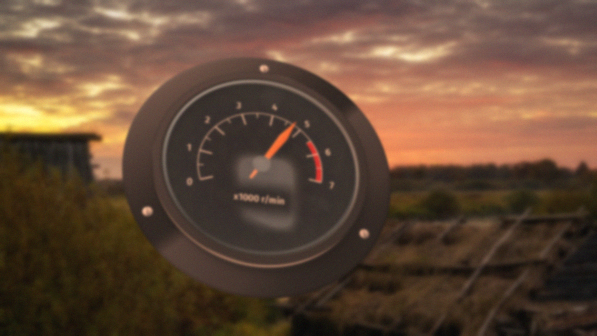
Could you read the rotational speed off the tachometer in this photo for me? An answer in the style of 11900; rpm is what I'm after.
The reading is 4750; rpm
